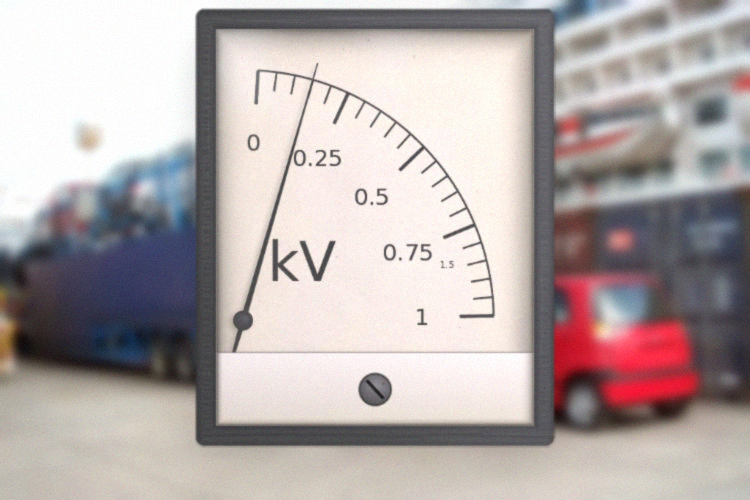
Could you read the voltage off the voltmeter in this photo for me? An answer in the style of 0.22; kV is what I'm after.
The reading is 0.15; kV
